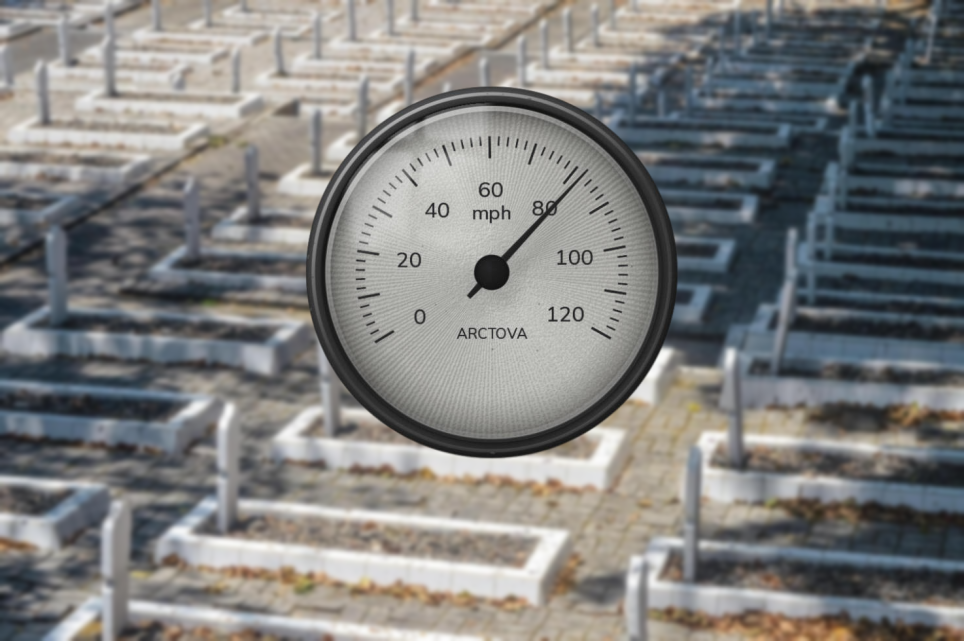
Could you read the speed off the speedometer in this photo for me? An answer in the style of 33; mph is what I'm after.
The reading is 82; mph
